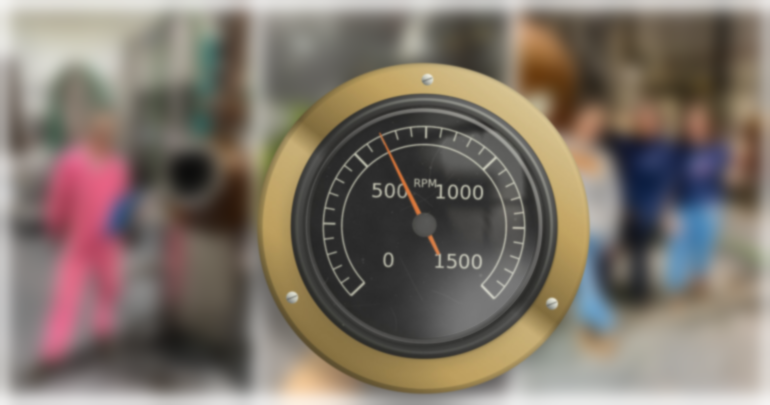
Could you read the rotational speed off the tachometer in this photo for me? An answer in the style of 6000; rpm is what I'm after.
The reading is 600; rpm
